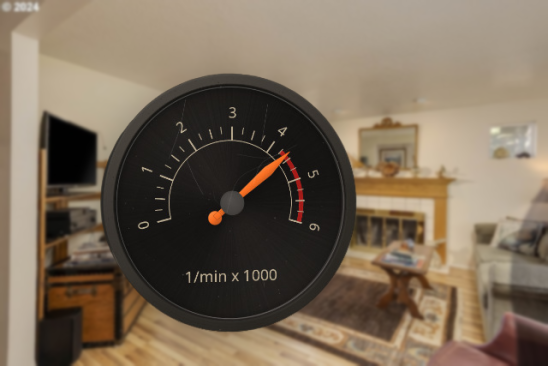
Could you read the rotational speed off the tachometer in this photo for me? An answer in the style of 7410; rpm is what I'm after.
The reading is 4375; rpm
